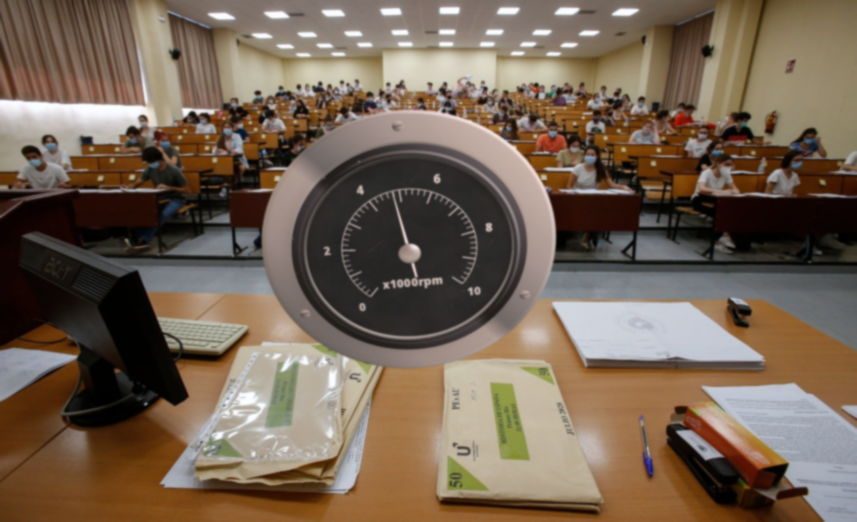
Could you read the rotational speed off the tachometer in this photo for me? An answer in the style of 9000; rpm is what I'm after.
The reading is 4800; rpm
